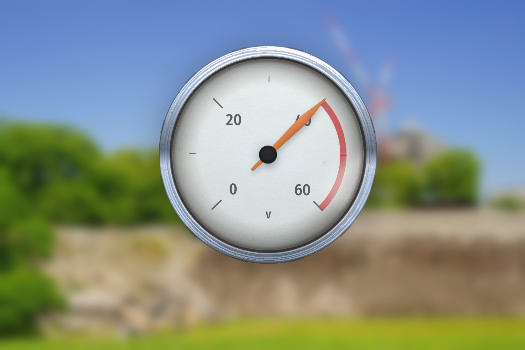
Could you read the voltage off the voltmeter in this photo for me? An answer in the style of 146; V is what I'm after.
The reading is 40; V
